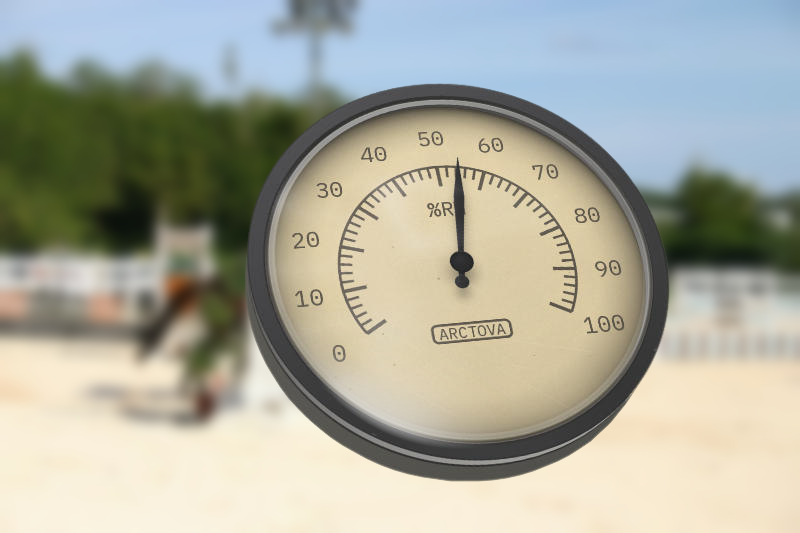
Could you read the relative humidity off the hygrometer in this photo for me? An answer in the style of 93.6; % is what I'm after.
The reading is 54; %
